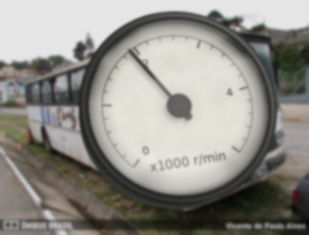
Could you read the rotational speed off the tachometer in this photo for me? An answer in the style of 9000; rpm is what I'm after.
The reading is 1900; rpm
